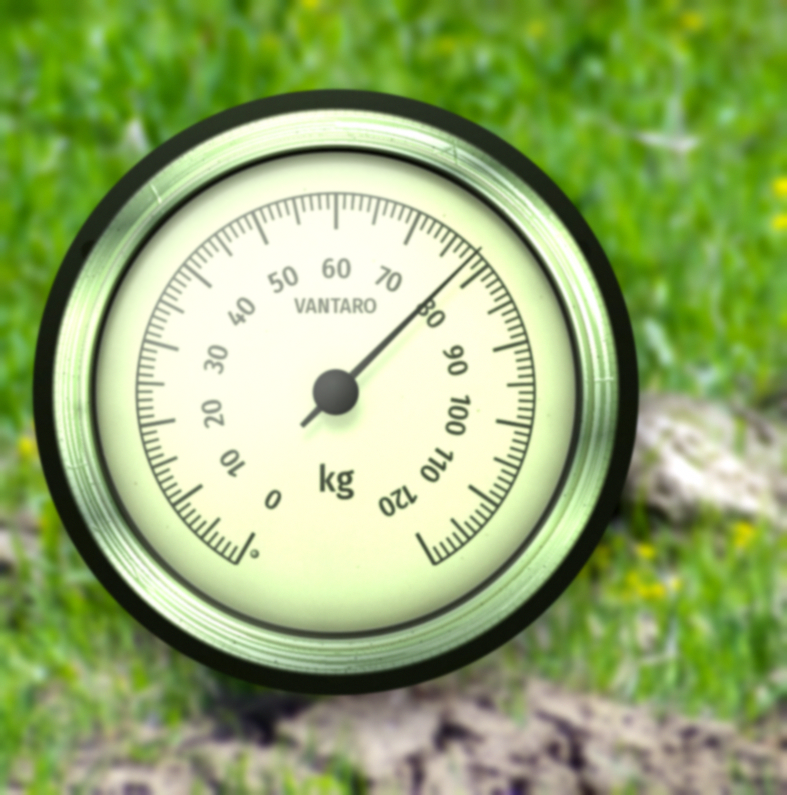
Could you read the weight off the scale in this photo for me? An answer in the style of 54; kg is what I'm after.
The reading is 78; kg
